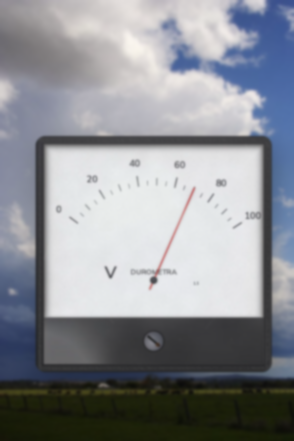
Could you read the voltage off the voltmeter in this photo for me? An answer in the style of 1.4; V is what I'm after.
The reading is 70; V
